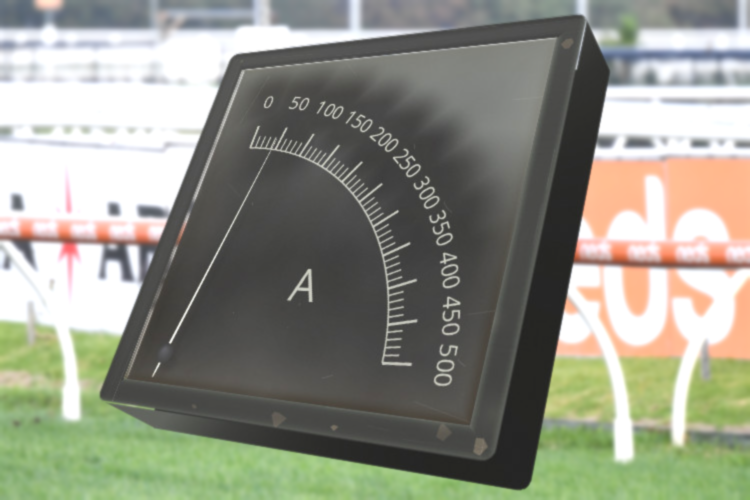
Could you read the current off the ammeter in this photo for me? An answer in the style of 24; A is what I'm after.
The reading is 50; A
